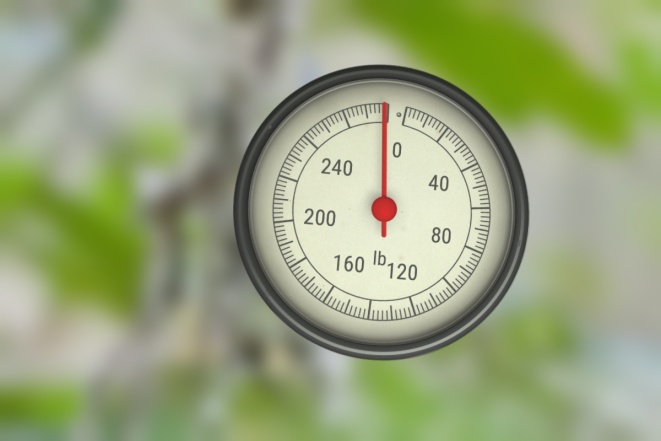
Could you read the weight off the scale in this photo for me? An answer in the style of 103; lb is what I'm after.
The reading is 278; lb
